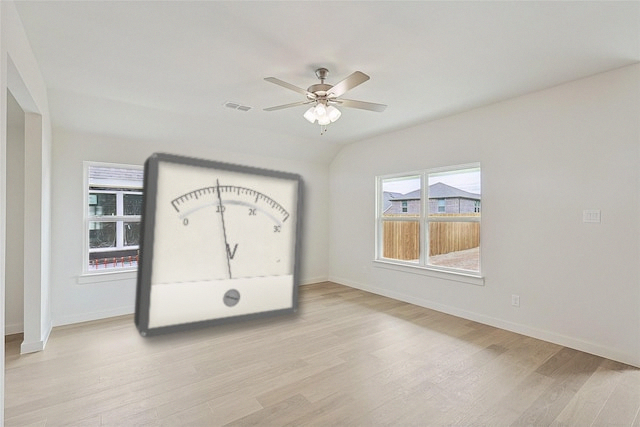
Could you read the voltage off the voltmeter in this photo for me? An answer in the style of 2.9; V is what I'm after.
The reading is 10; V
